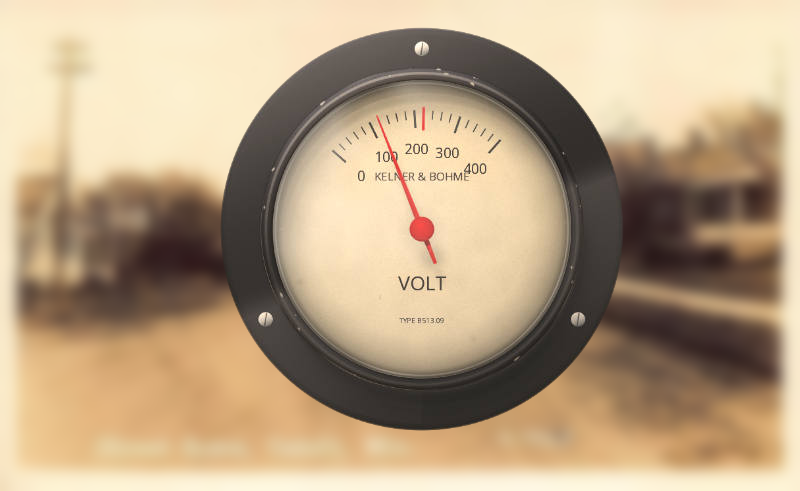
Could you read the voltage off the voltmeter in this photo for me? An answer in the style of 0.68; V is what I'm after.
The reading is 120; V
